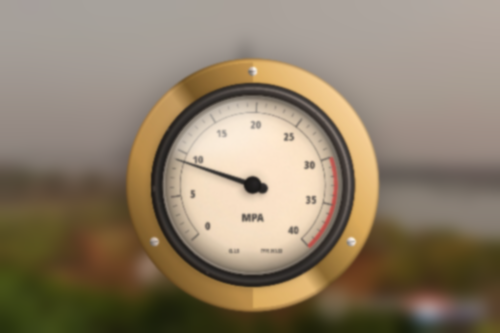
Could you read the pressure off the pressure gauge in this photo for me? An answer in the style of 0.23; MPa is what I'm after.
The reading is 9; MPa
